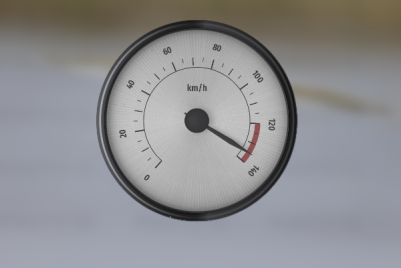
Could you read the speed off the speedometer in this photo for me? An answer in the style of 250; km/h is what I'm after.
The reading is 135; km/h
